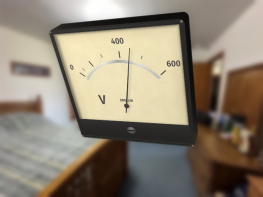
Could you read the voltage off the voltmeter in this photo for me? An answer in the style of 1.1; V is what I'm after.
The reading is 450; V
